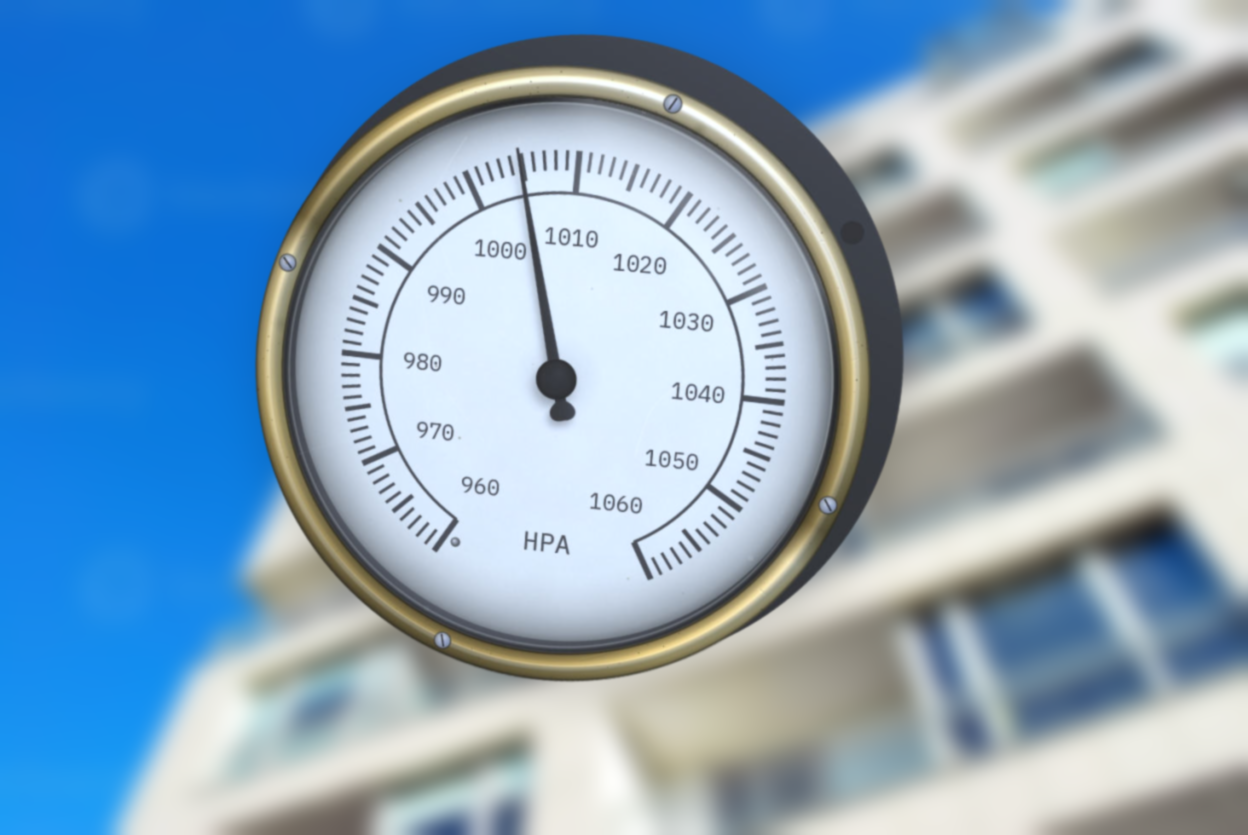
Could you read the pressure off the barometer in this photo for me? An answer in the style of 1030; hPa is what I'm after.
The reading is 1005; hPa
